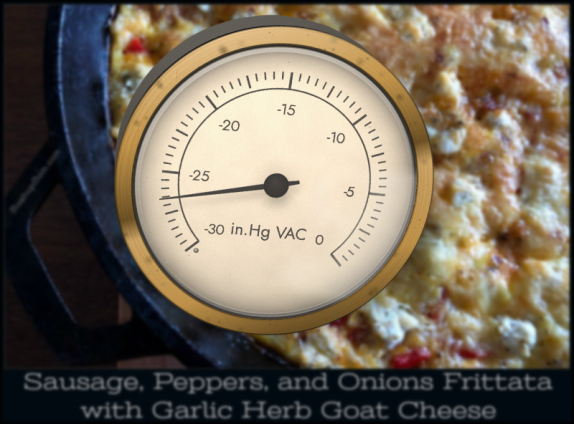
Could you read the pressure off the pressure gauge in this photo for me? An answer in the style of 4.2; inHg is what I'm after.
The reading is -26.5; inHg
